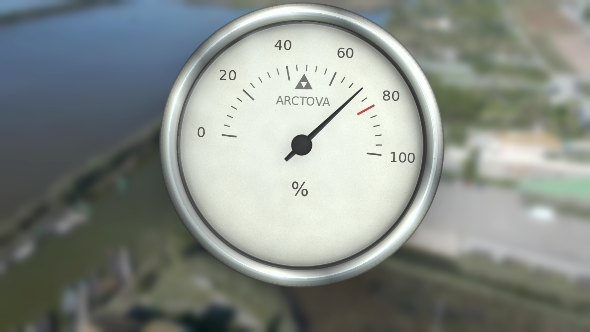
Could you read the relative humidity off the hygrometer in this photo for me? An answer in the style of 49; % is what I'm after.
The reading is 72; %
